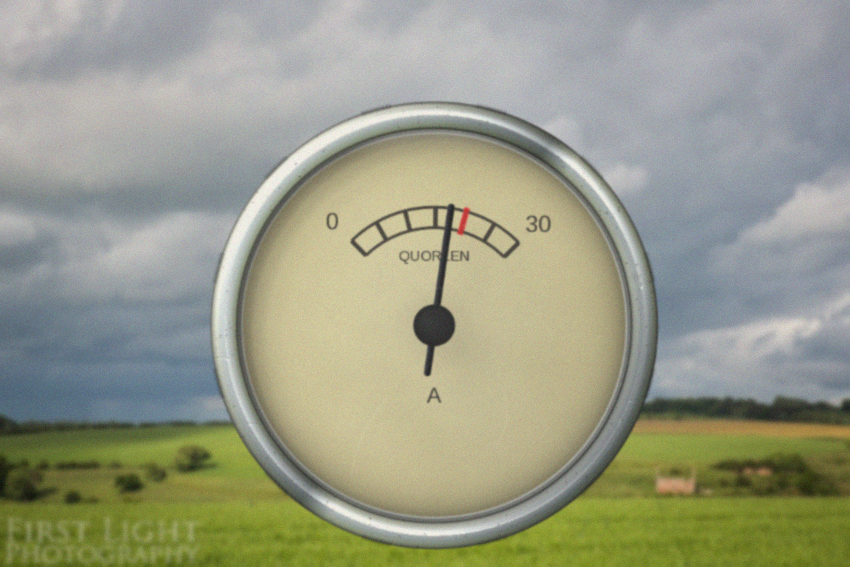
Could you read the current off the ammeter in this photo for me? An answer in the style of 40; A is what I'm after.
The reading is 17.5; A
